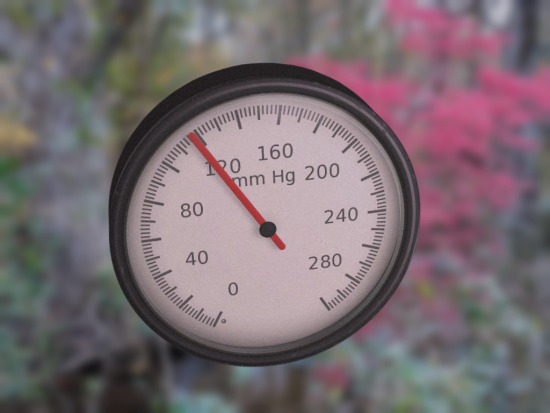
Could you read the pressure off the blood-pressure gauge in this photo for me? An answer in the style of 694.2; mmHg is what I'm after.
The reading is 118; mmHg
